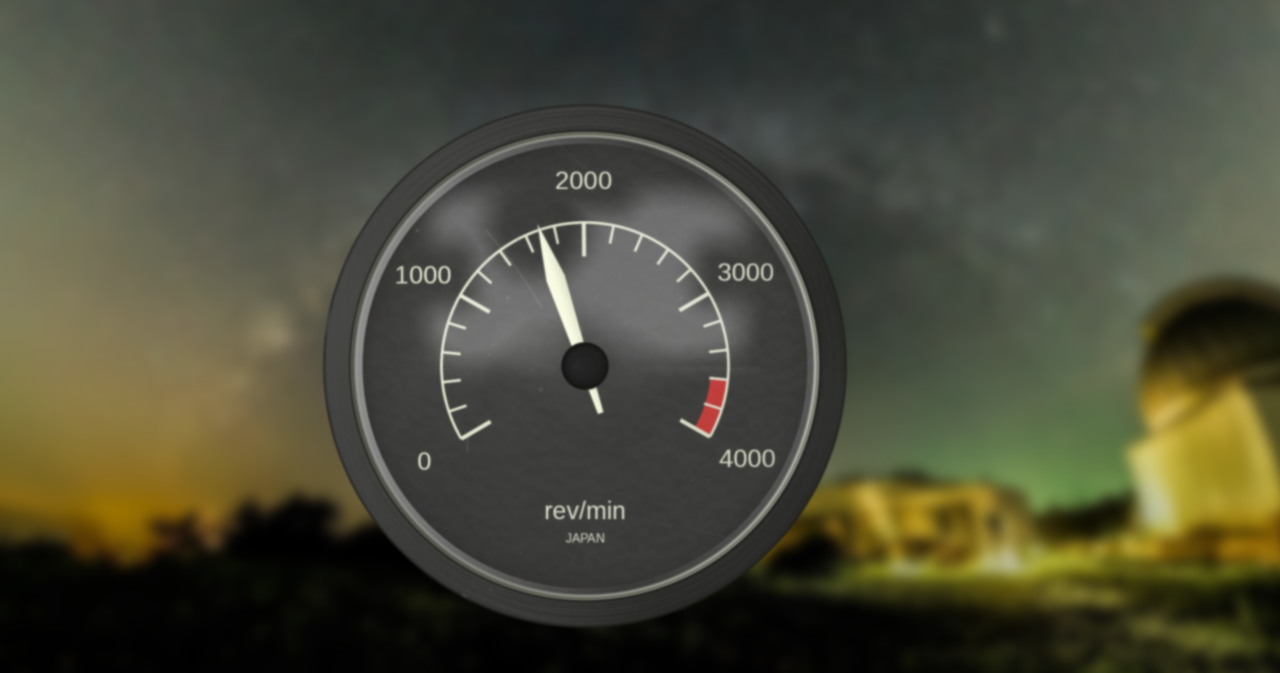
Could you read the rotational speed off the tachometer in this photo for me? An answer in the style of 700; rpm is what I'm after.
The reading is 1700; rpm
